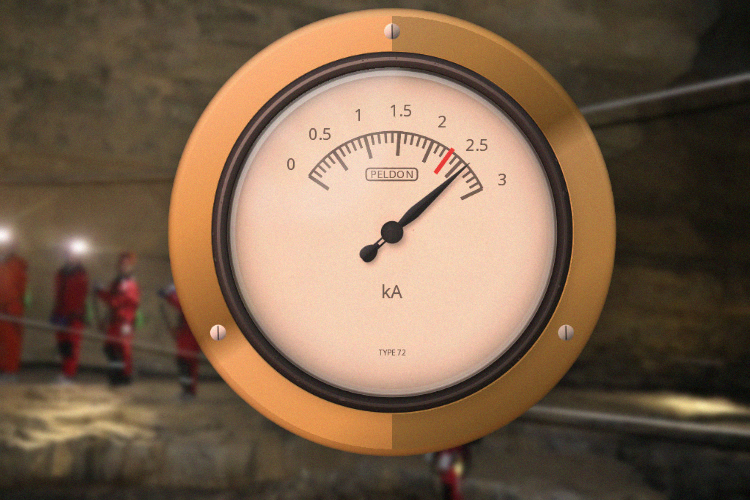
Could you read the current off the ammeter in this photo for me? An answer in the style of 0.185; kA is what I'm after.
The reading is 2.6; kA
